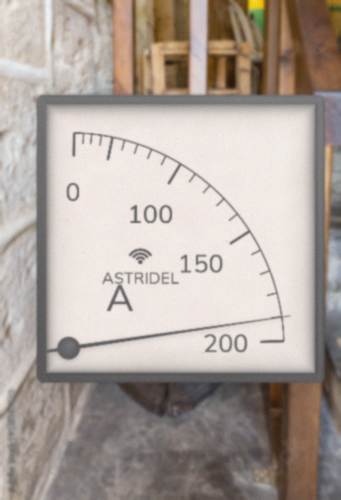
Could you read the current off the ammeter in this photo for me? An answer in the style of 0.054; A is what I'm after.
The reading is 190; A
